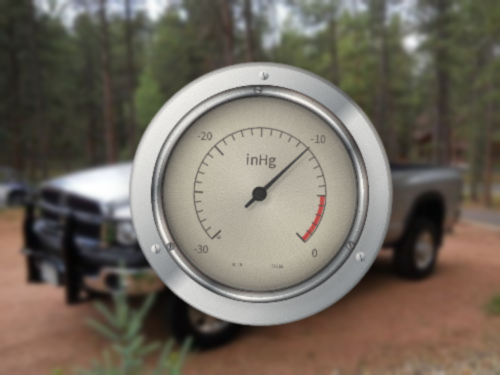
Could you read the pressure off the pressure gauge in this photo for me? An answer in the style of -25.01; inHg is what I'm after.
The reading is -10; inHg
